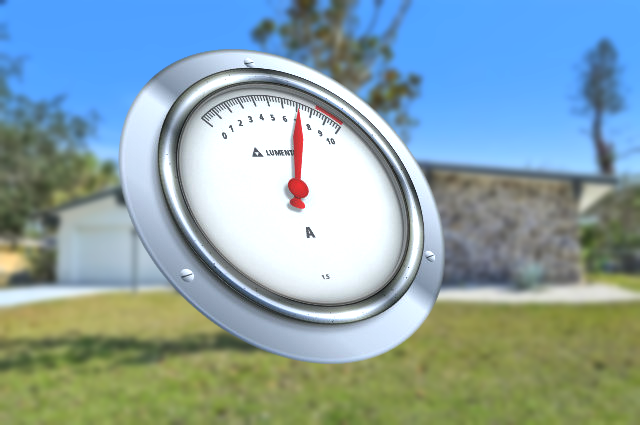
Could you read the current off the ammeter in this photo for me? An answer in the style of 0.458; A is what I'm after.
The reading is 7; A
